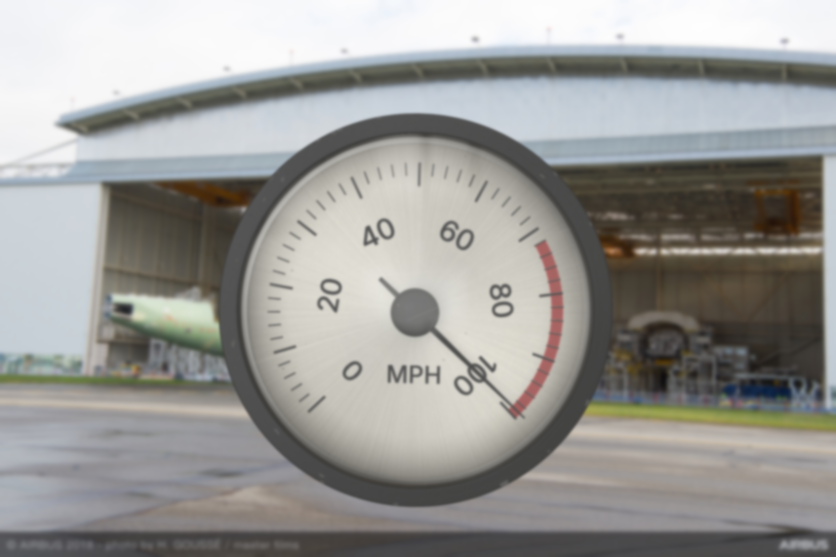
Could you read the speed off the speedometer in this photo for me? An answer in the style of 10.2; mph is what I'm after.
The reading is 99; mph
